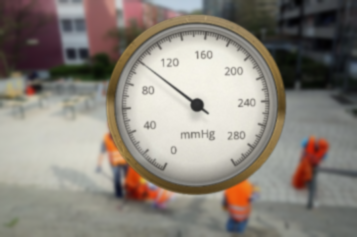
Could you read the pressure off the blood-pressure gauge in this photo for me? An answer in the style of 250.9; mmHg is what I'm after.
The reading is 100; mmHg
